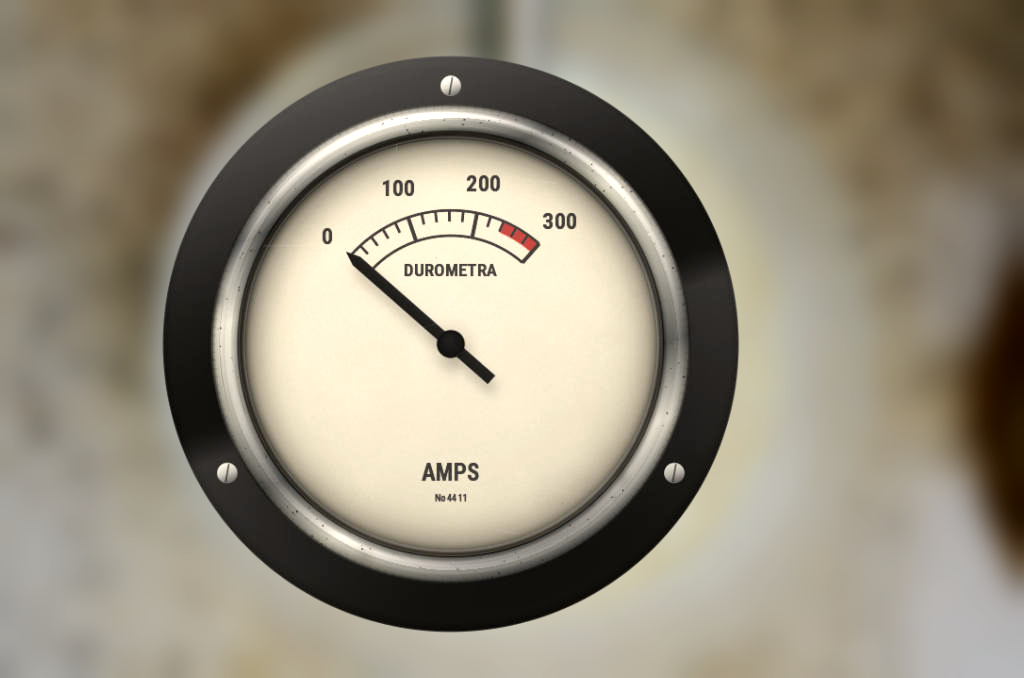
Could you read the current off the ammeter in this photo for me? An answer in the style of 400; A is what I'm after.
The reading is 0; A
